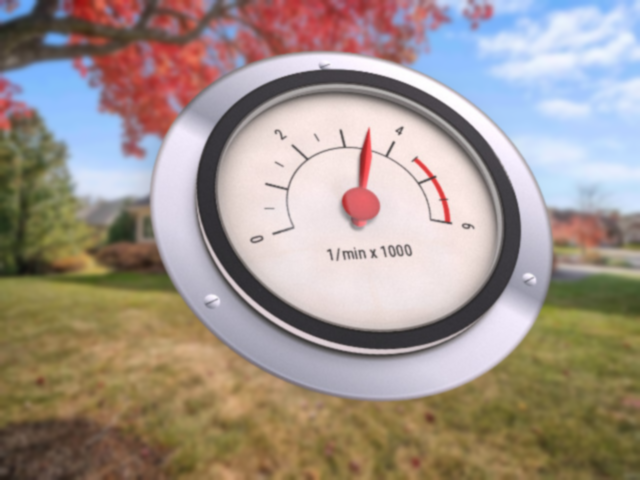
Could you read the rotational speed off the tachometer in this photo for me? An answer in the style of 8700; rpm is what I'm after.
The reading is 3500; rpm
